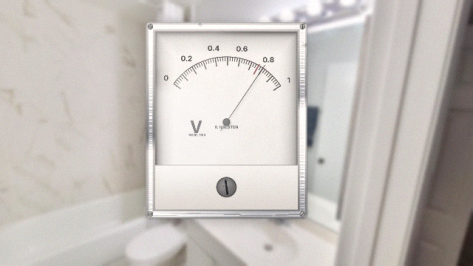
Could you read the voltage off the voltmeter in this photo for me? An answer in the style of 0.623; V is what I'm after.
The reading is 0.8; V
